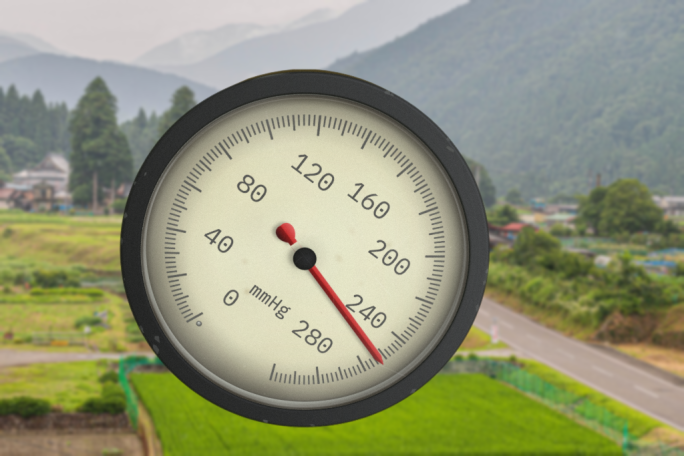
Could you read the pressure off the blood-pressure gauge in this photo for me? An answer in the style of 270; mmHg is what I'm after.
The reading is 252; mmHg
